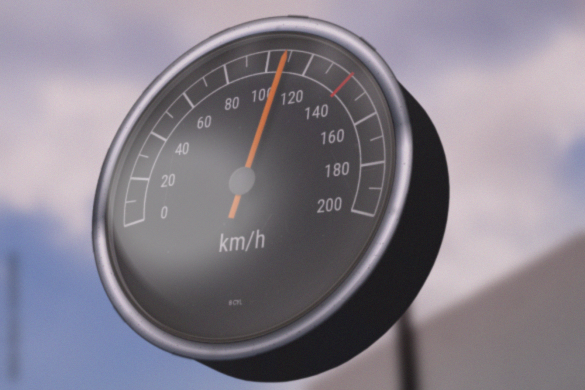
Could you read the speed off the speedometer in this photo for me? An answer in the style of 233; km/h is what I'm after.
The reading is 110; km/h
